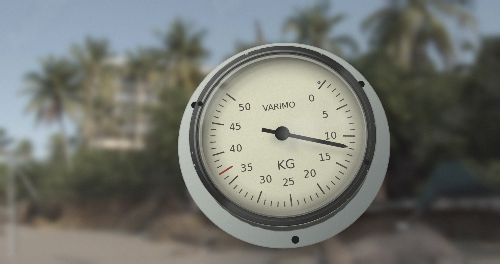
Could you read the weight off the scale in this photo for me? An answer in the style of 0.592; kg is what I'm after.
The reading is 12; kg
